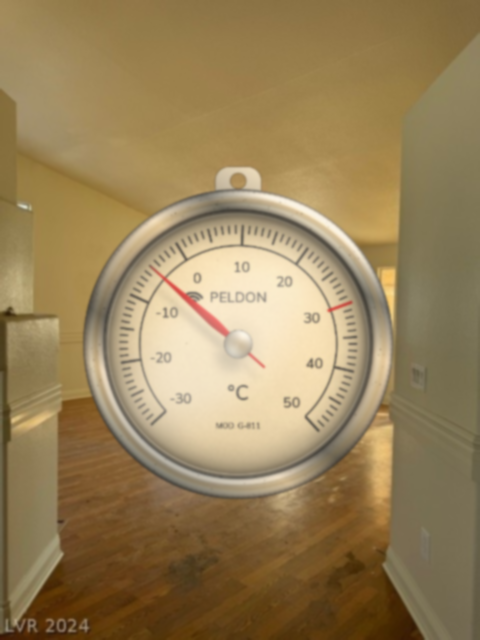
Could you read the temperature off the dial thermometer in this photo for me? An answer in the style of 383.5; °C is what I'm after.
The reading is -5; °C
